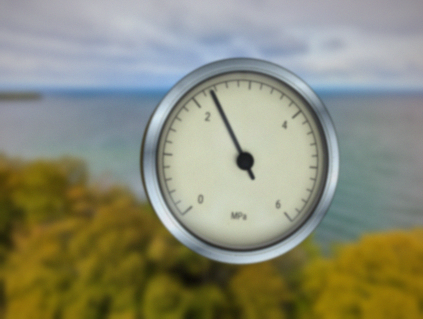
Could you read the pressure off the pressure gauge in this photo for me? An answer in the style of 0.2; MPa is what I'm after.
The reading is 2.3; MPa
